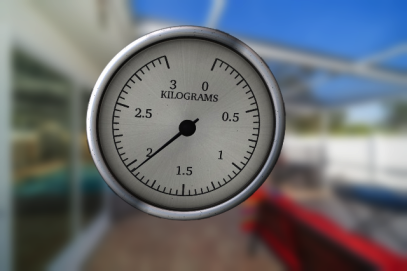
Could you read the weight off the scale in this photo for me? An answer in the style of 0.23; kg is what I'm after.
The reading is 1.95; kg
